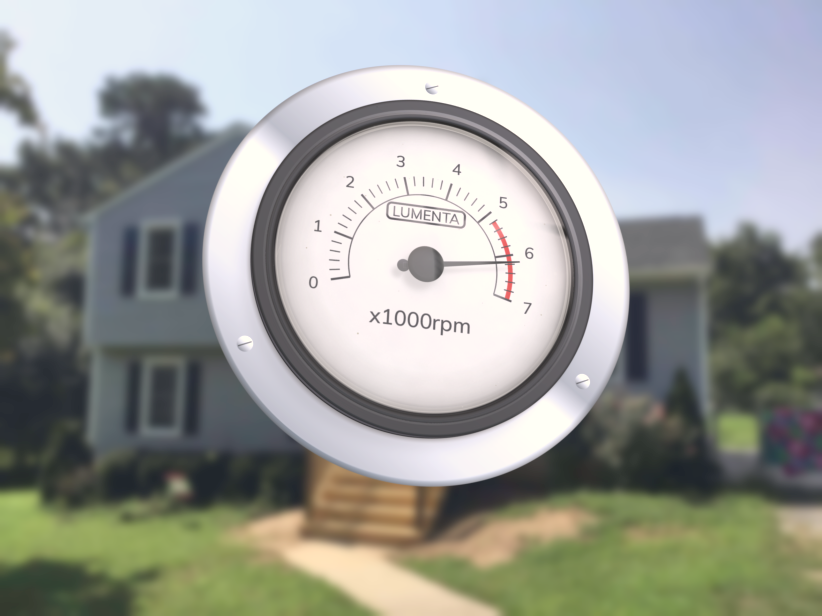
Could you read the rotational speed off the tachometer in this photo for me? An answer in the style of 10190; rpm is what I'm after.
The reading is 6200; rpm
